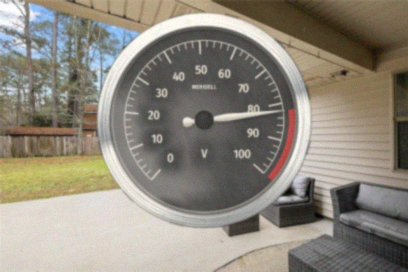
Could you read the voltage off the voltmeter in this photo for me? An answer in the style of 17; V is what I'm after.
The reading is 82; V
